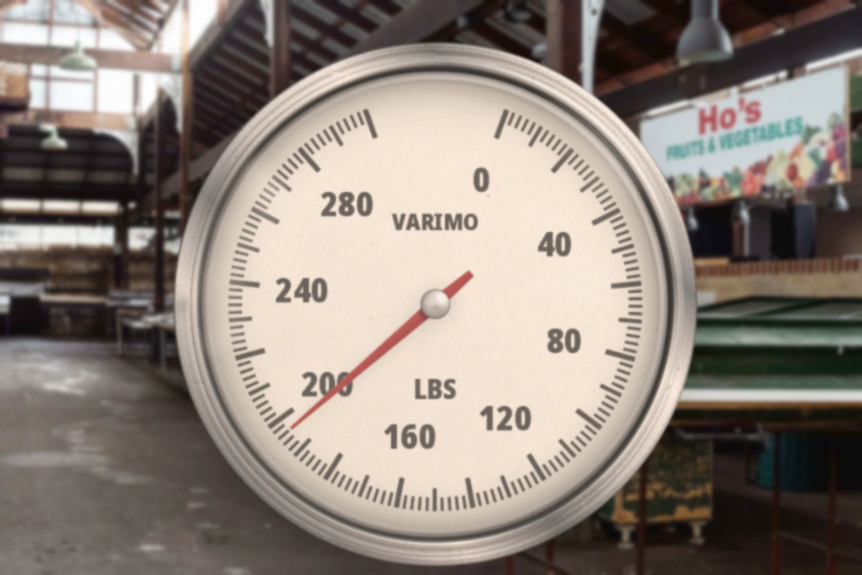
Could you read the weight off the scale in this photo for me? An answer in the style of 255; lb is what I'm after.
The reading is 196; lb
